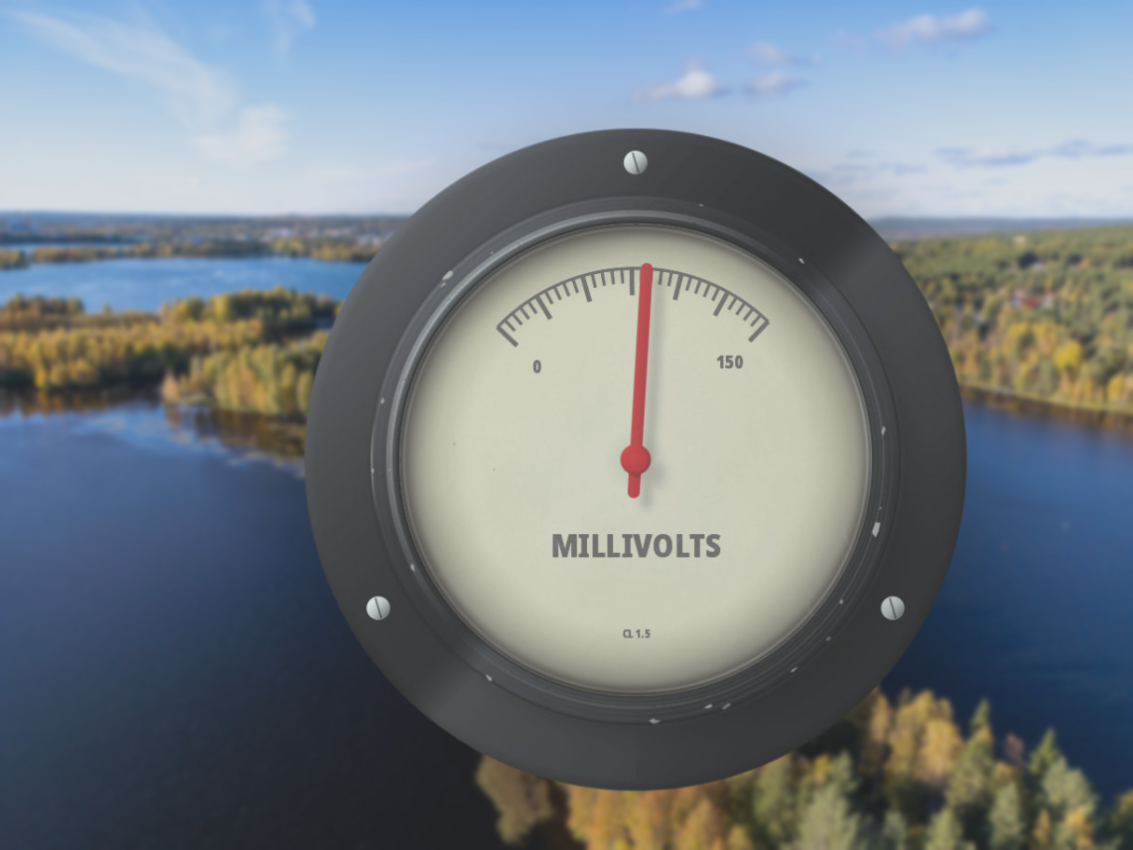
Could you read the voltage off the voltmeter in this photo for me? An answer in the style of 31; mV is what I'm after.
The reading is 82.5; mV
